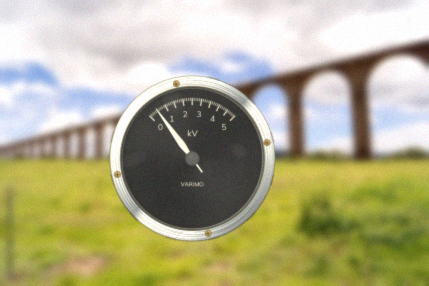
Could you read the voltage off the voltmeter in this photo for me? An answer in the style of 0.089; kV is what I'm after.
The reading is 0.5; kV
